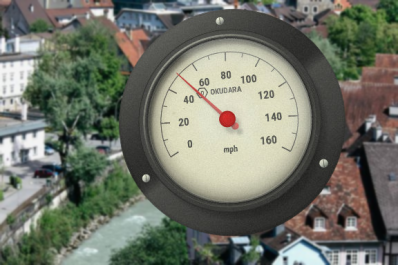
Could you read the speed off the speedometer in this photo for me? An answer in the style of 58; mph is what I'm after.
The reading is 50; mph
